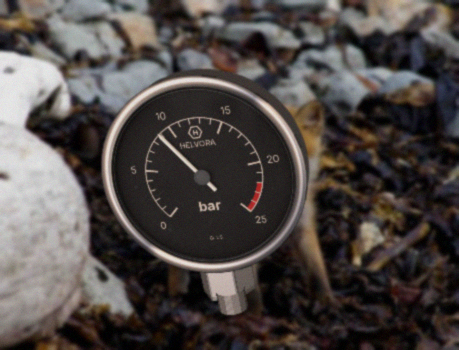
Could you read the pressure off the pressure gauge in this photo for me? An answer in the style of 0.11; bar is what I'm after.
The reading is 9; bar
